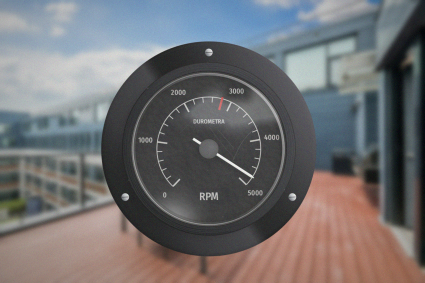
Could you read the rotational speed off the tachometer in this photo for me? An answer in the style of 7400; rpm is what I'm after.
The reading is 4800; rpm
